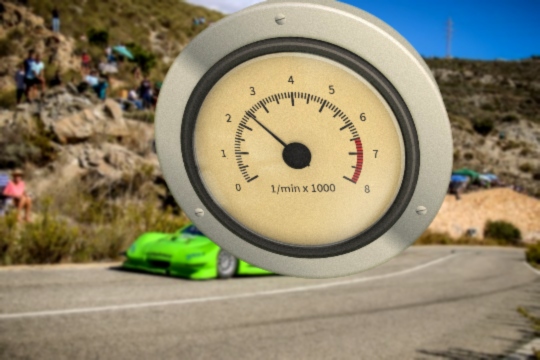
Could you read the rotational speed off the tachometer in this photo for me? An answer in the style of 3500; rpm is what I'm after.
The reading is 2500; rpm
